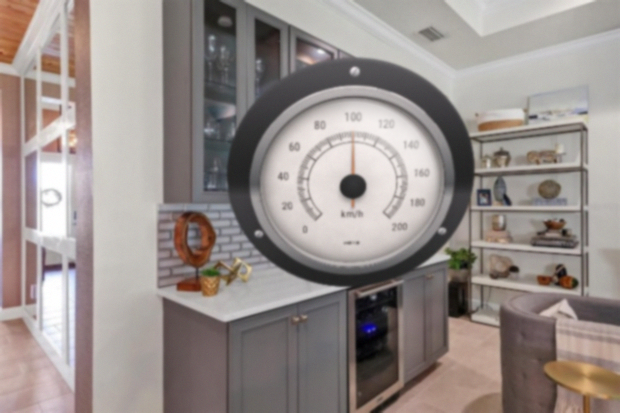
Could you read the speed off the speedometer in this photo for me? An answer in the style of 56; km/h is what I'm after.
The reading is 100; km/h
